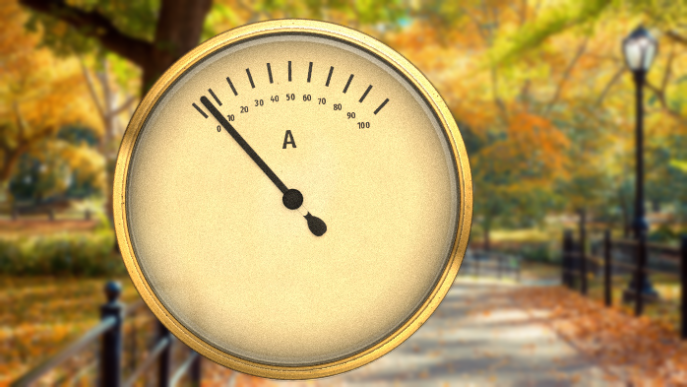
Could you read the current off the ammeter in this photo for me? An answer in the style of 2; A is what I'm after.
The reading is 5; A
